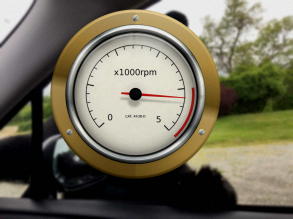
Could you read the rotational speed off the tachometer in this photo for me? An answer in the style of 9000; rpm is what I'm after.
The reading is 4200; rpm
